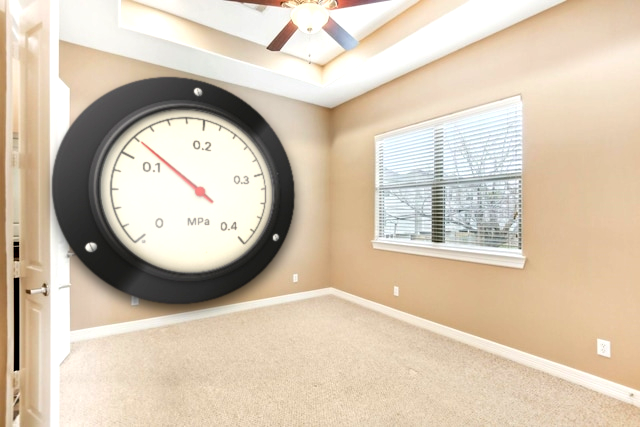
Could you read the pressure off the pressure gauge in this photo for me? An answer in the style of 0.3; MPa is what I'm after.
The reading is 0.12; MPa
